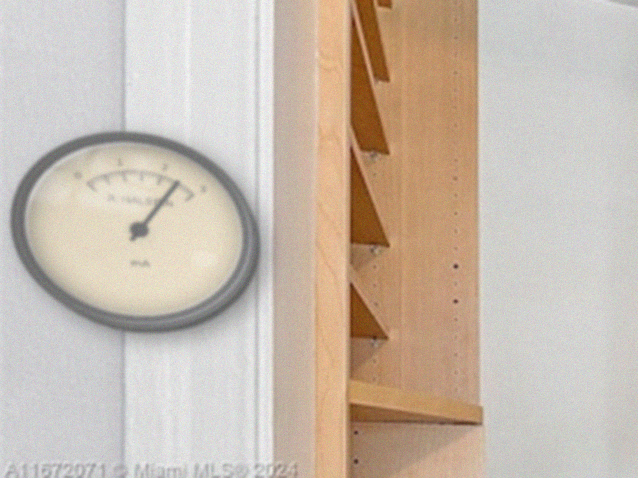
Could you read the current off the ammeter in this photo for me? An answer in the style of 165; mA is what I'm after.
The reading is 2.5; mA
